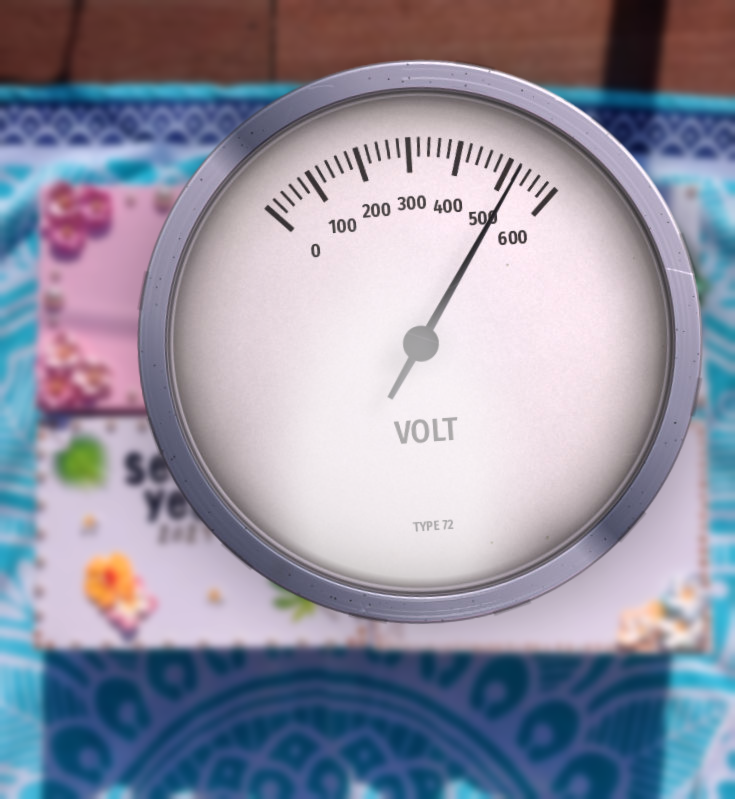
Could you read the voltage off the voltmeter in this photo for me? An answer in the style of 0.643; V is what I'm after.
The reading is 520; V
